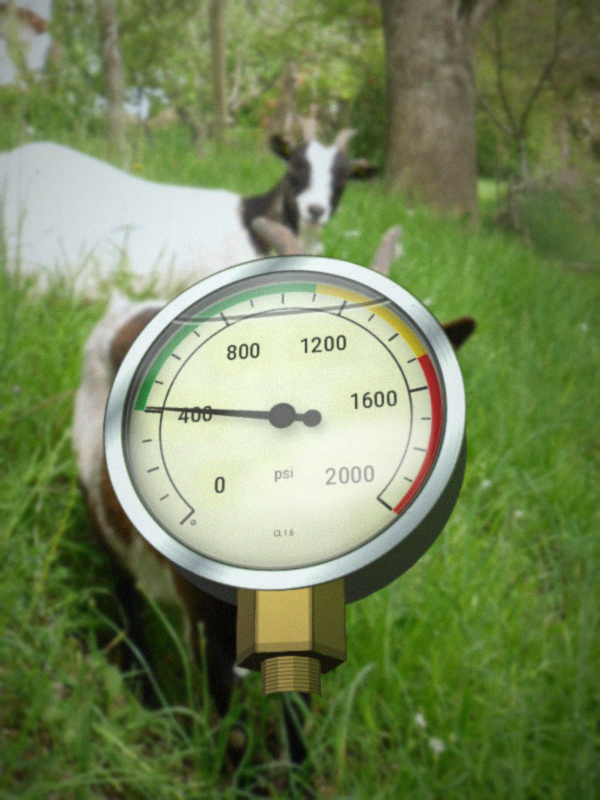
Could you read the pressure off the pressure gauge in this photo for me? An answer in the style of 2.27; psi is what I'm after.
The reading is 400; psi
